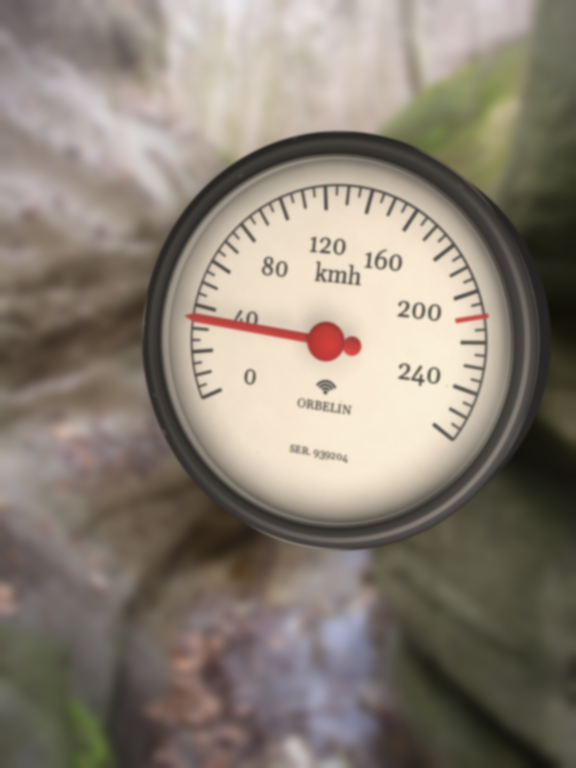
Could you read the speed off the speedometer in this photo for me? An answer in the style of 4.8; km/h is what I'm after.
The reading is 35; km/h
